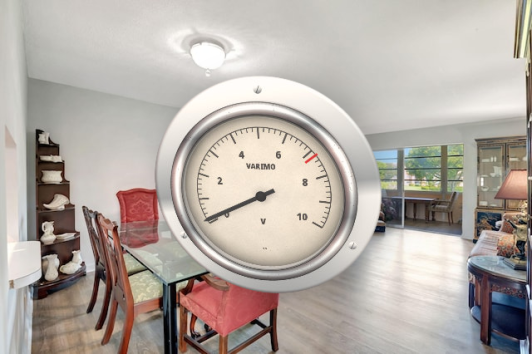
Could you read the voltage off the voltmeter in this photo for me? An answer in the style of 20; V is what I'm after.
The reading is 0.2; V
